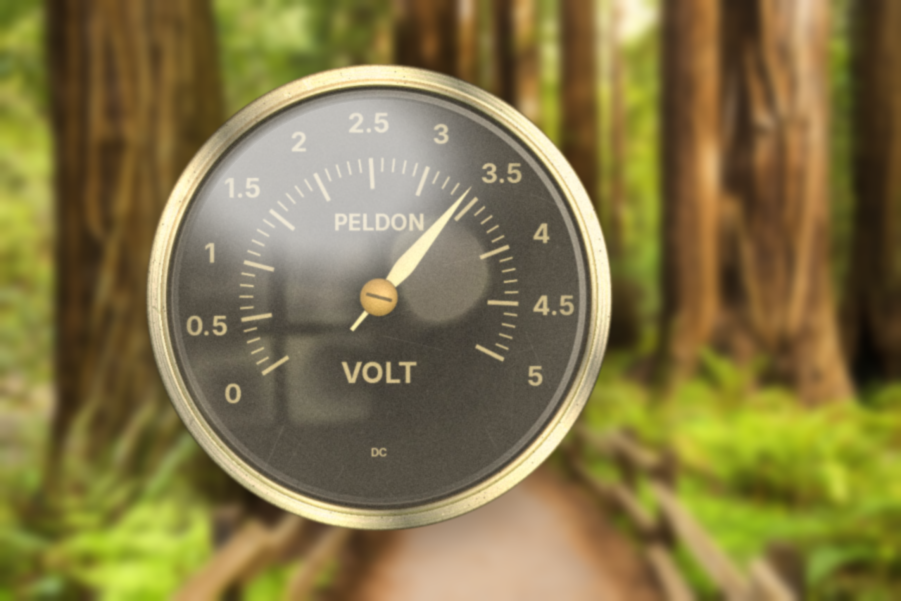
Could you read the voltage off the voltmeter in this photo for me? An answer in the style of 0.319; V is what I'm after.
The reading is 3.4; V
